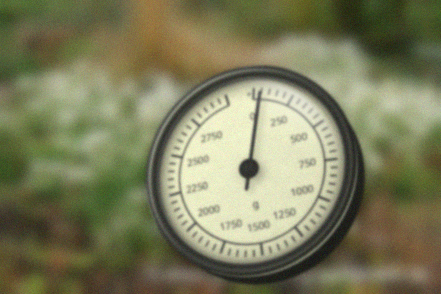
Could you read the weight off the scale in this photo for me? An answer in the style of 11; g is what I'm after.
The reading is 50; g
